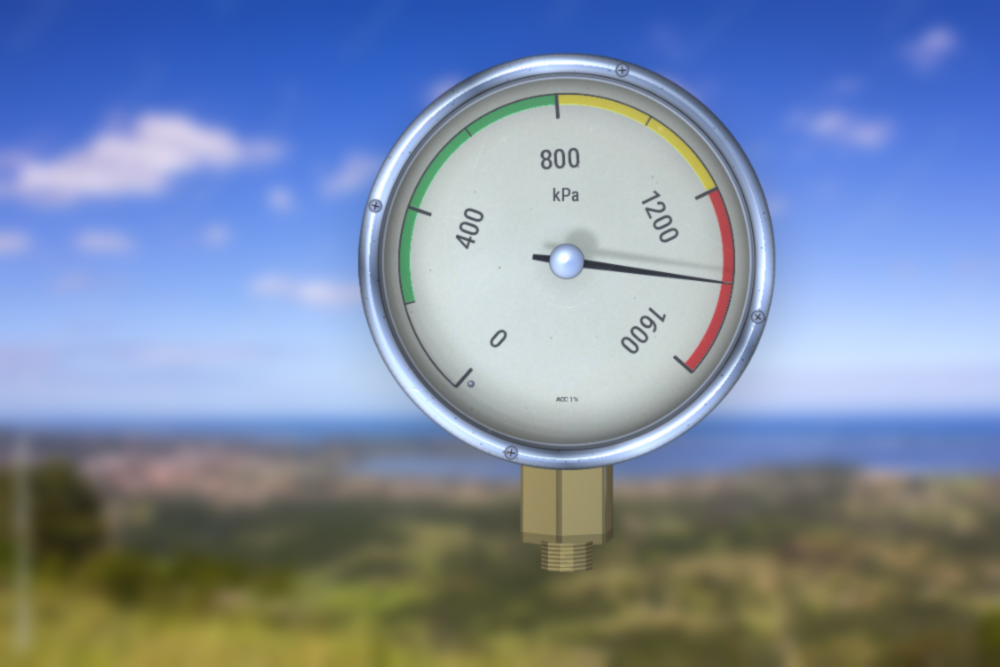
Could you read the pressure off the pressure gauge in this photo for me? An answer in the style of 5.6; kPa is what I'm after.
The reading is 1400; kPa
